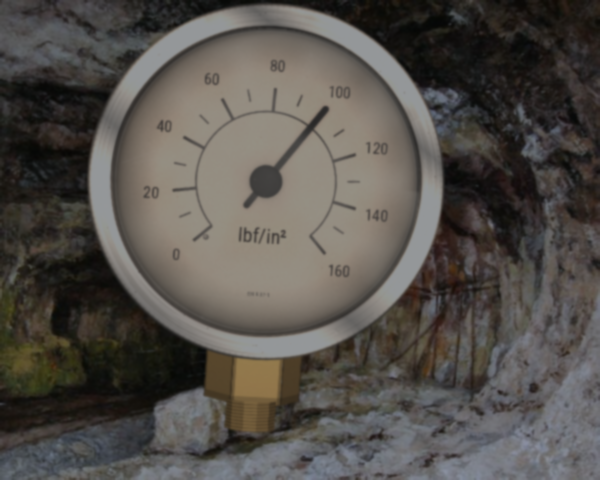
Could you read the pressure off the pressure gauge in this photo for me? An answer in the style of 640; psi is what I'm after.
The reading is 100; psi
